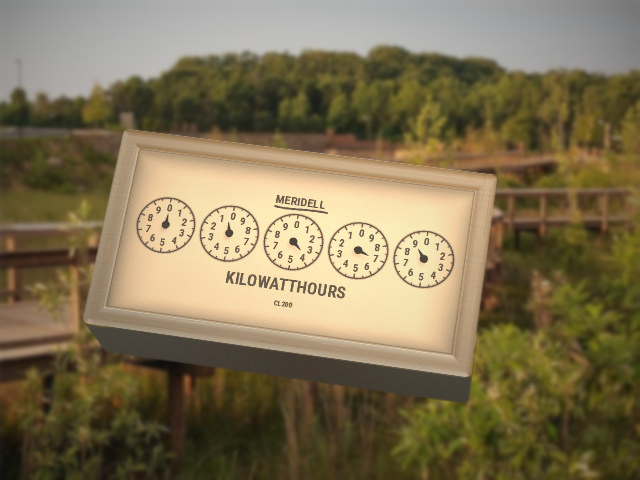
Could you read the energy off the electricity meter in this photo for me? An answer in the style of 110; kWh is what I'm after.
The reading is 369; kWh
